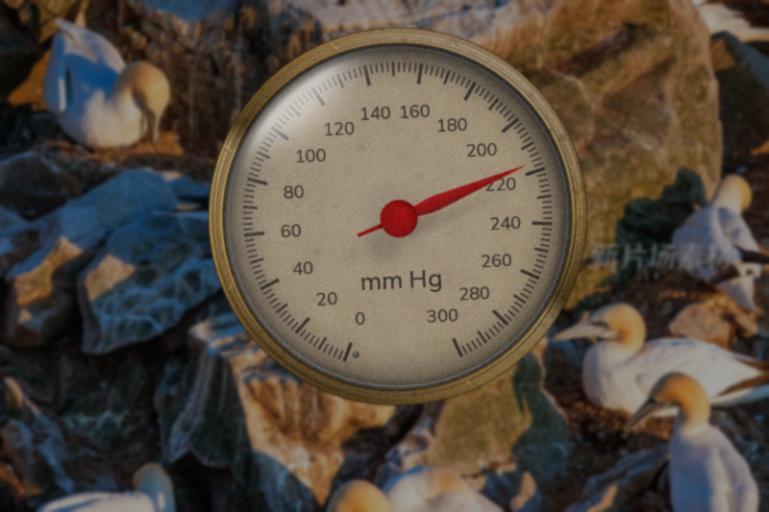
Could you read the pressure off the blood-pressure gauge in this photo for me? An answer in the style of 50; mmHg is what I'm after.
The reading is 216; mmHg
